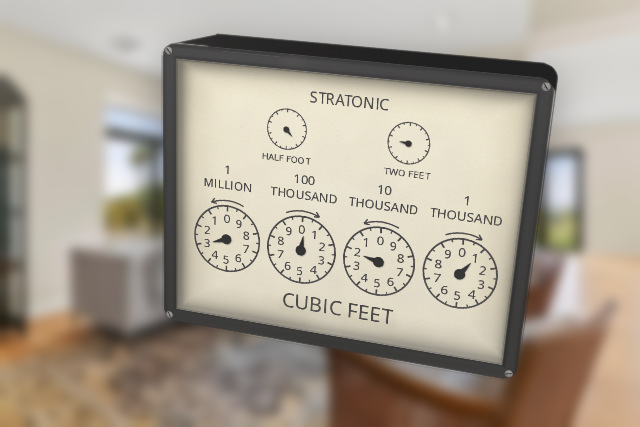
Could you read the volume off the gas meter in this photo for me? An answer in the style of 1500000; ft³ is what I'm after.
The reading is 302100; ft³
